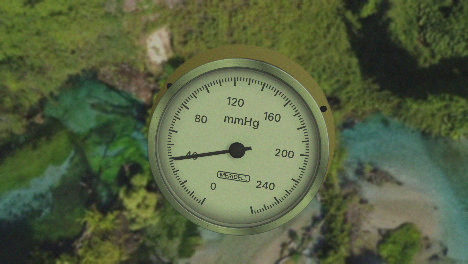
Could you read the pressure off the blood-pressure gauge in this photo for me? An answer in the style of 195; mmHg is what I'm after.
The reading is 40; mmHg
